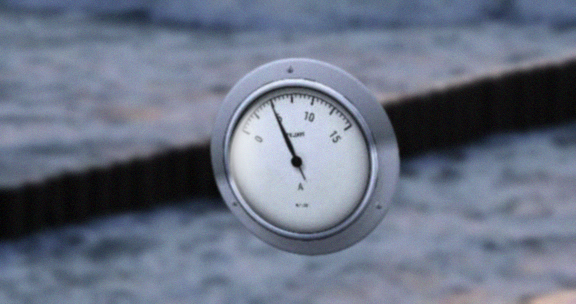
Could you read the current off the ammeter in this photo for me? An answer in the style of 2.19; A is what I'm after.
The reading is 5; A
